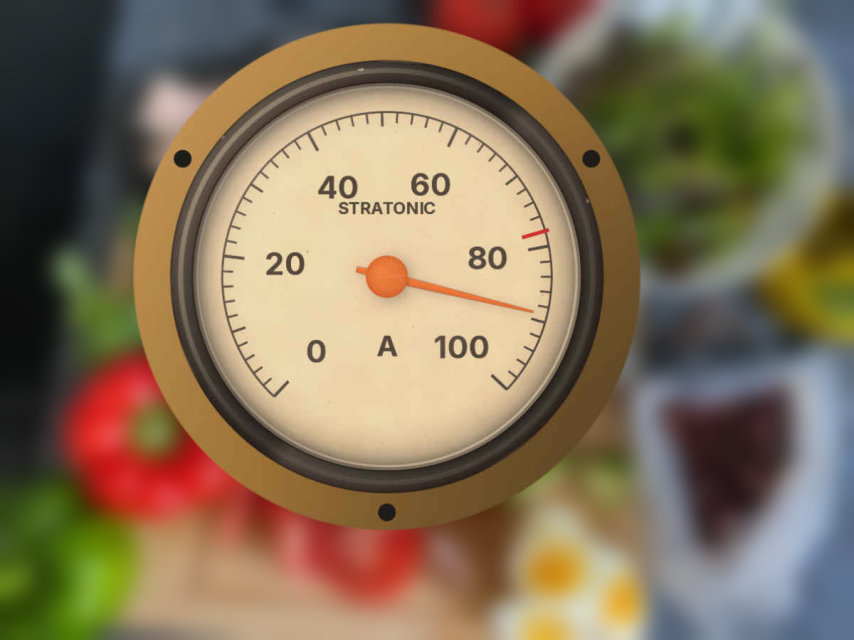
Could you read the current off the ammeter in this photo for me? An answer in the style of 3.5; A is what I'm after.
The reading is 89; A
